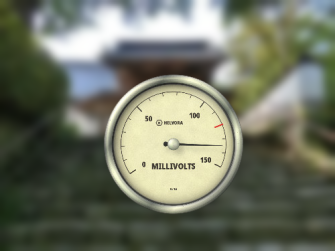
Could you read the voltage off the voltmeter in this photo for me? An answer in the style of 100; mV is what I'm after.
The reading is 135; mV
